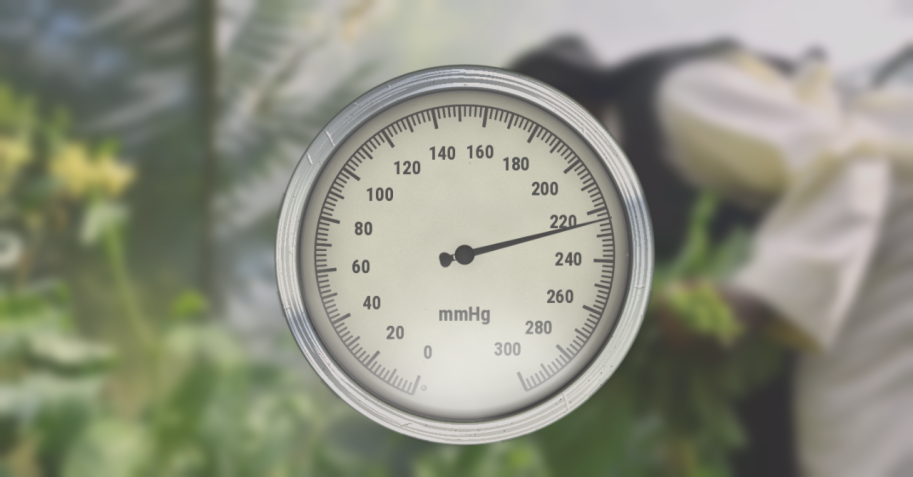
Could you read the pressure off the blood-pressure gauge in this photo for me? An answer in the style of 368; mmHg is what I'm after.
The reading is 224; mmHg
